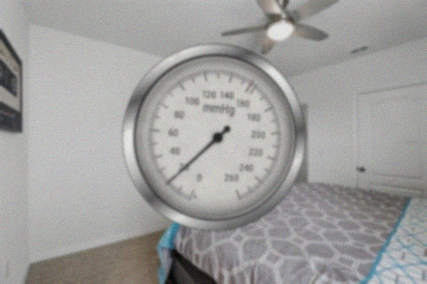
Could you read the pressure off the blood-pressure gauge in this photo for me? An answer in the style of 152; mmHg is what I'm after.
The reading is 20; mmHg
